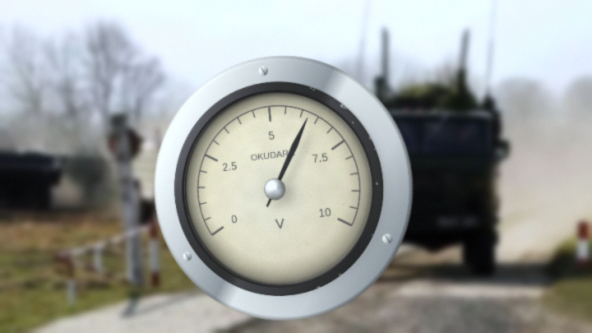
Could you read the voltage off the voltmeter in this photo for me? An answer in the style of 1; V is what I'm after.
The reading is 6.25; V
